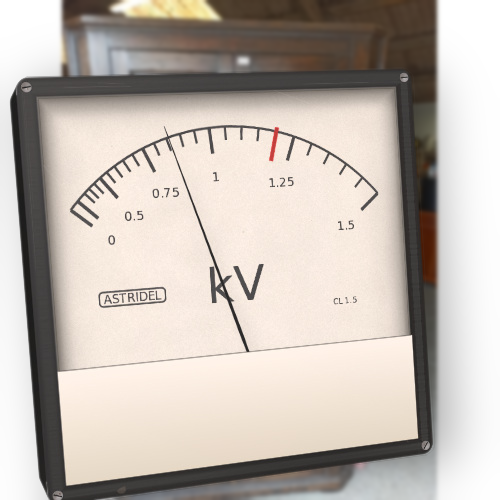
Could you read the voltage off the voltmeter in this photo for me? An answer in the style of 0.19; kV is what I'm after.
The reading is 0.85; kV
